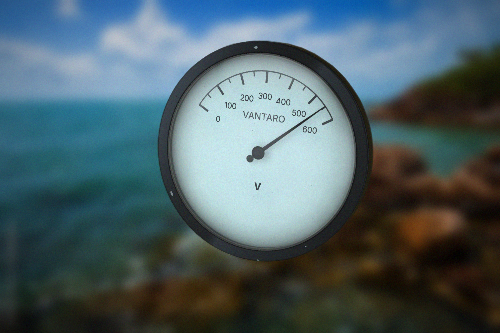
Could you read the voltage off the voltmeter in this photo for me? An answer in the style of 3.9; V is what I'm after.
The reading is 550; V
